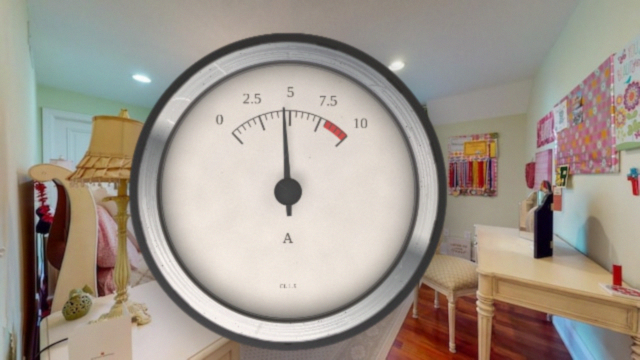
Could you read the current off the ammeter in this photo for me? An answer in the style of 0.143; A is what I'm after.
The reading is 4.5; A
